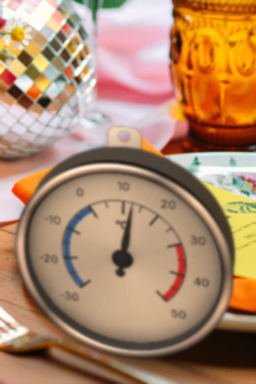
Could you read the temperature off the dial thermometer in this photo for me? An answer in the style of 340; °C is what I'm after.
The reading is 12.5; °C
